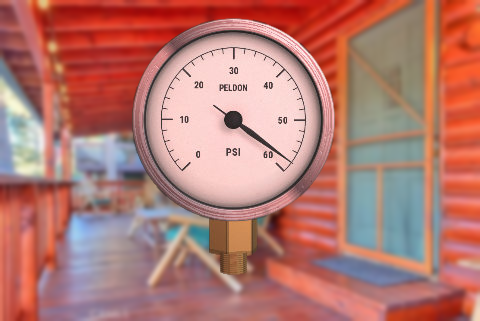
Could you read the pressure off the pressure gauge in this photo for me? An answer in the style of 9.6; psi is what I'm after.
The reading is 58; psi
